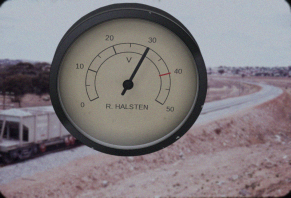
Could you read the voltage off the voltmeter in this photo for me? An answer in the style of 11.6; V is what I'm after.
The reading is 30; V
